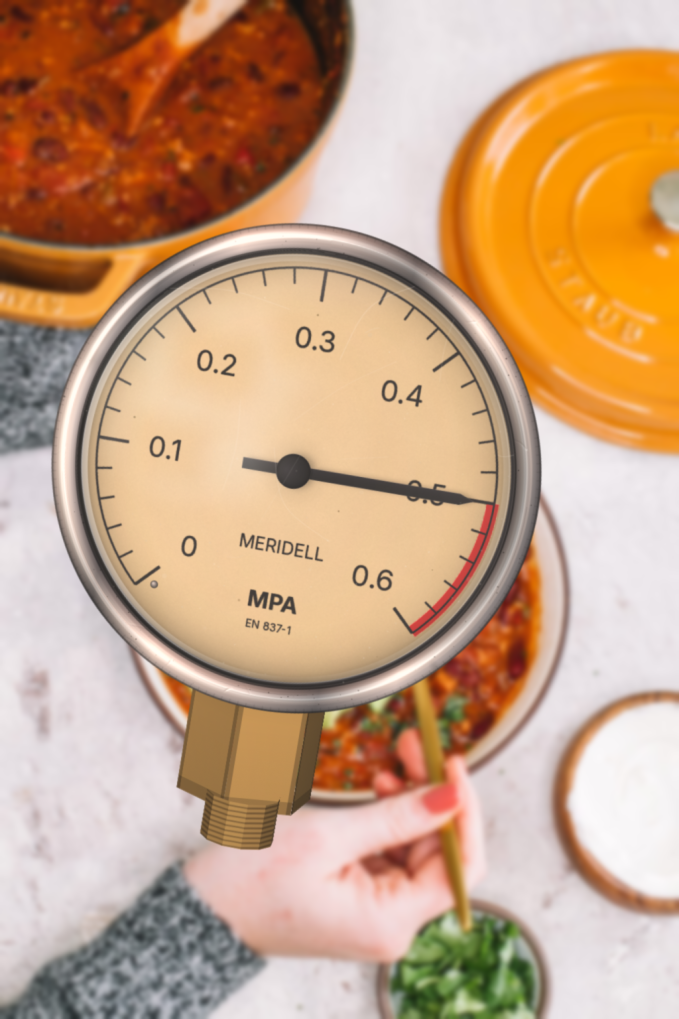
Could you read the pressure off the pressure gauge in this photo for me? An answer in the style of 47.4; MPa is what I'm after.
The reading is 0.5; MPa
